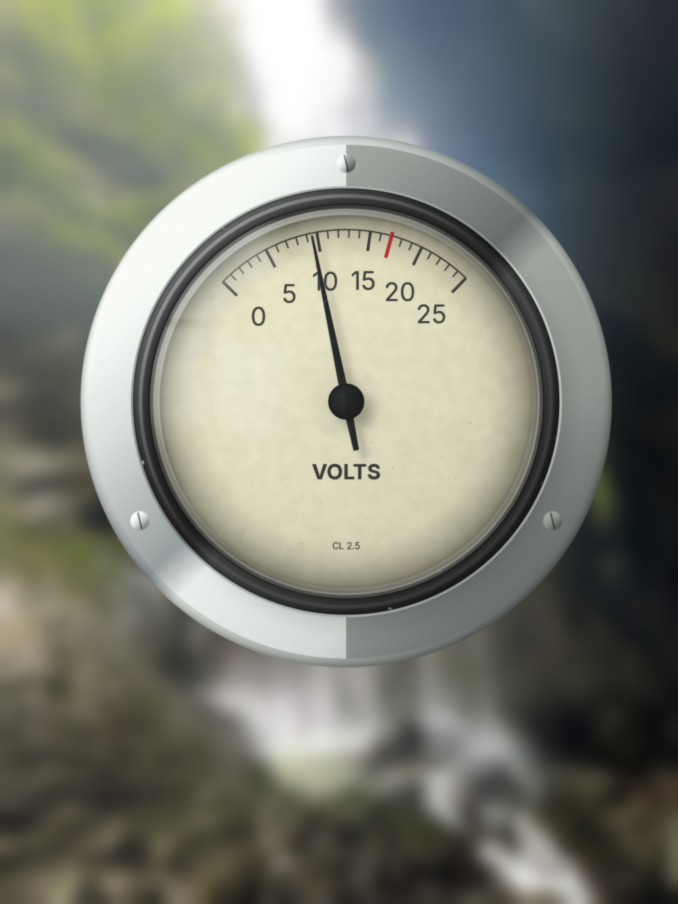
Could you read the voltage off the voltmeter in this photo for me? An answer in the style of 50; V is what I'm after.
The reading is 9.5; V
